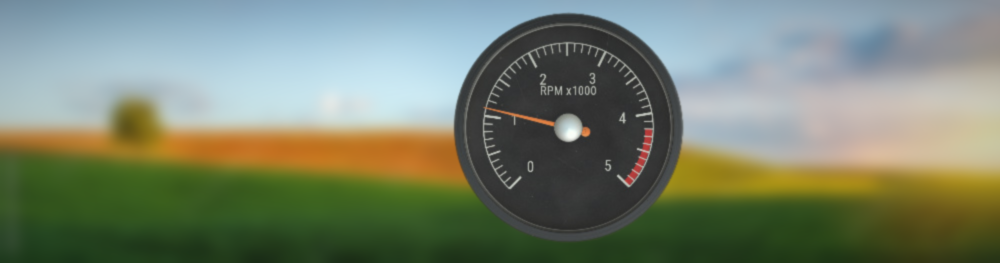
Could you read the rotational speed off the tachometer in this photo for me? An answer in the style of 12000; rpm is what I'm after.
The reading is 1100; rpm
